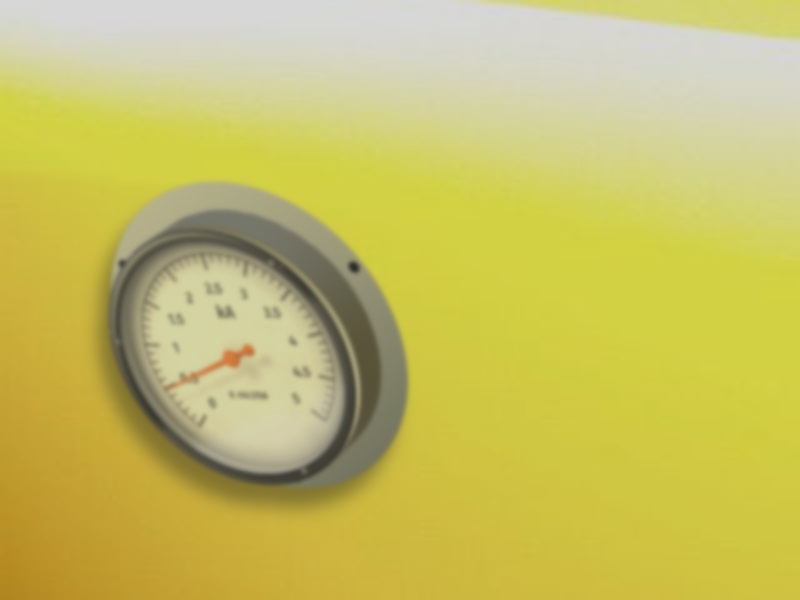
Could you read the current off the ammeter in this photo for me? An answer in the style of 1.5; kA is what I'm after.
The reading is 0.5; kA
